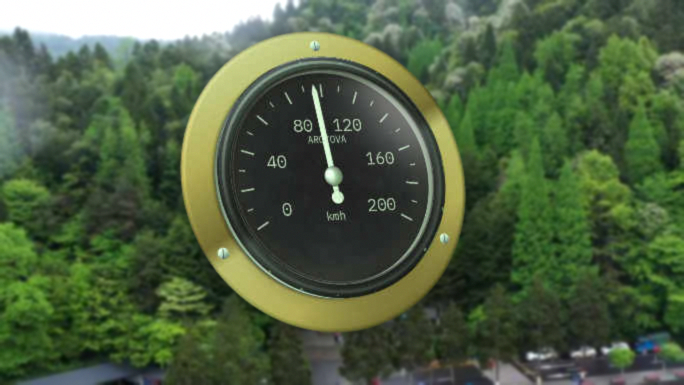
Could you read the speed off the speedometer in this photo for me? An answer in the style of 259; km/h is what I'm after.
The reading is 95; km/h
